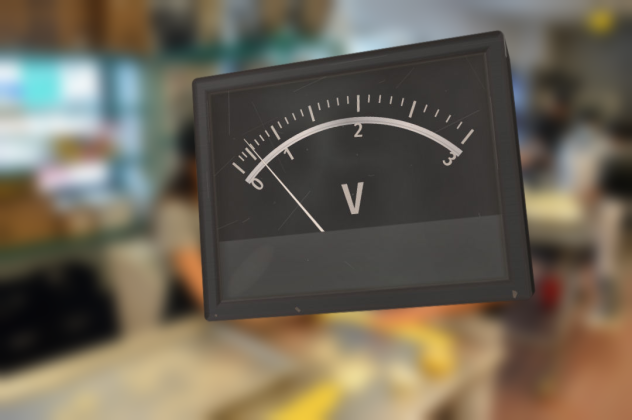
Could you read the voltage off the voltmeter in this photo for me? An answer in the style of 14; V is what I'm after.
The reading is 0.6; V
